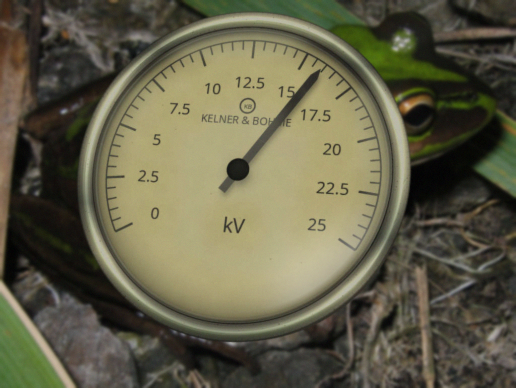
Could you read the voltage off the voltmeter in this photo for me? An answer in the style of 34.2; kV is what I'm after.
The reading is 16; kV
